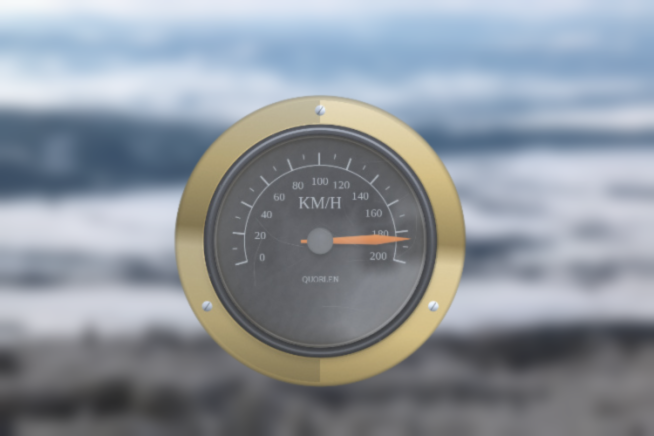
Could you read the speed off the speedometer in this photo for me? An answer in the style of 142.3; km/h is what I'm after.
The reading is 185; km/h
